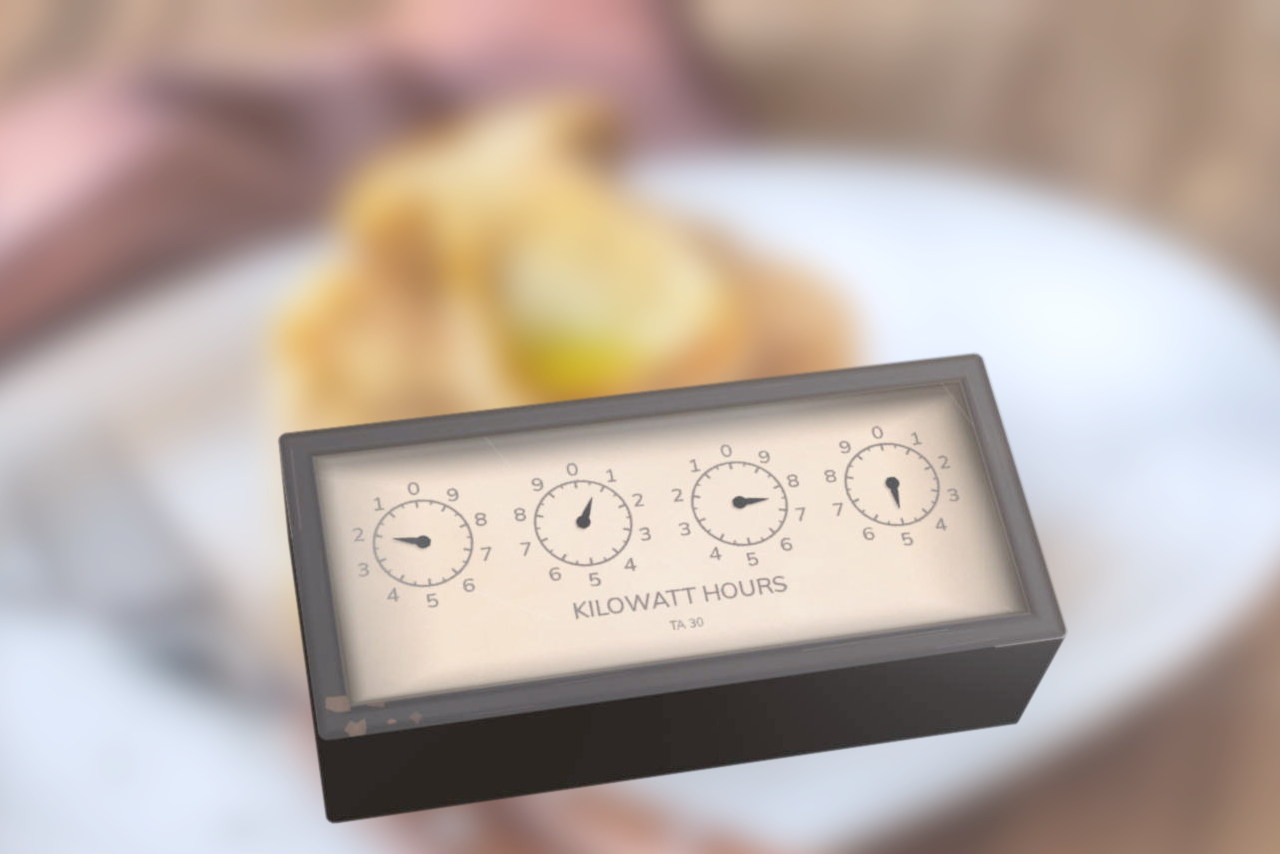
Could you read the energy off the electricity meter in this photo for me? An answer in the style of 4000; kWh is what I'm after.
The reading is 2075; kWh
